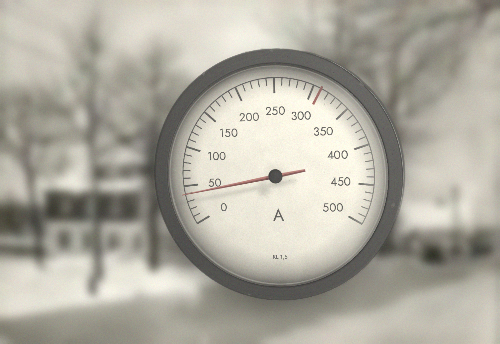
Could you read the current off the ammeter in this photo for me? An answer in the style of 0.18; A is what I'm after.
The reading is 40; A
